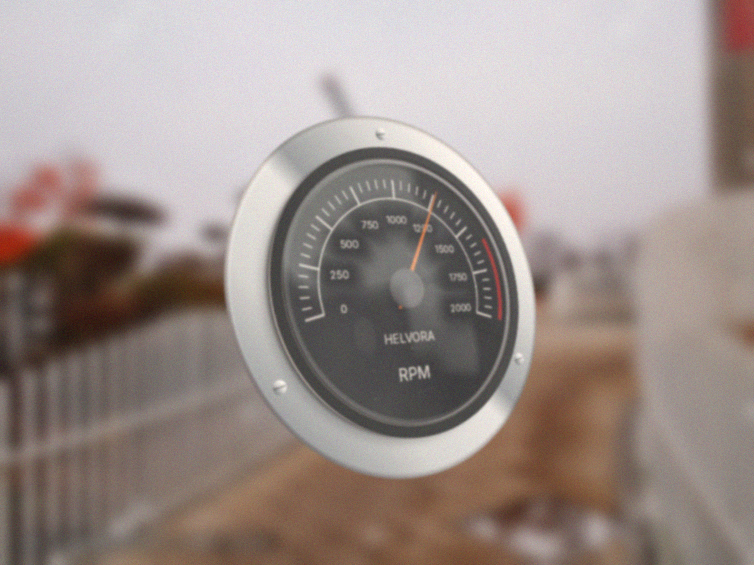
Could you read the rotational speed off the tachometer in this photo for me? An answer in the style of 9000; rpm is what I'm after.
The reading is 1250; rpm
